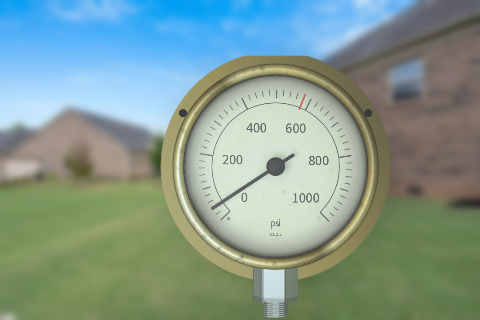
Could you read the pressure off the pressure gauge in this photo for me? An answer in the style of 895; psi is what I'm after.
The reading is 40; psi
